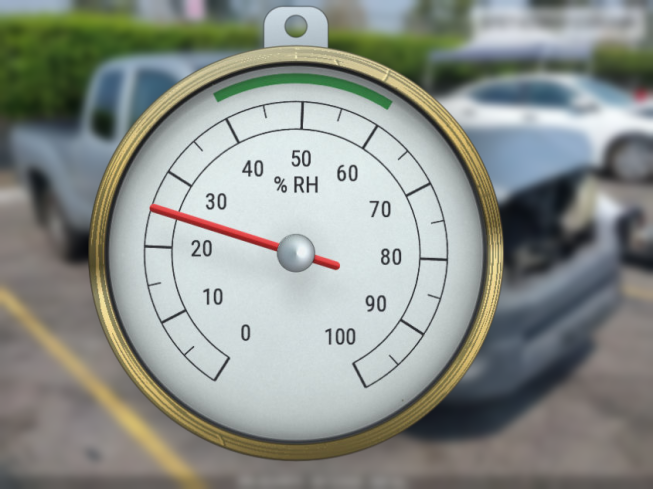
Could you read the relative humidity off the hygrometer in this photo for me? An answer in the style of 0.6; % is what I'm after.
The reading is 25; %
